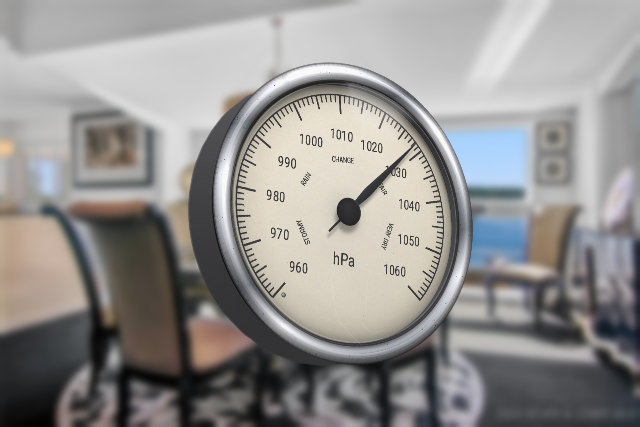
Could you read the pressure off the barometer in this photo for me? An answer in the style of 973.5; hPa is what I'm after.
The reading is 1028; hPa
